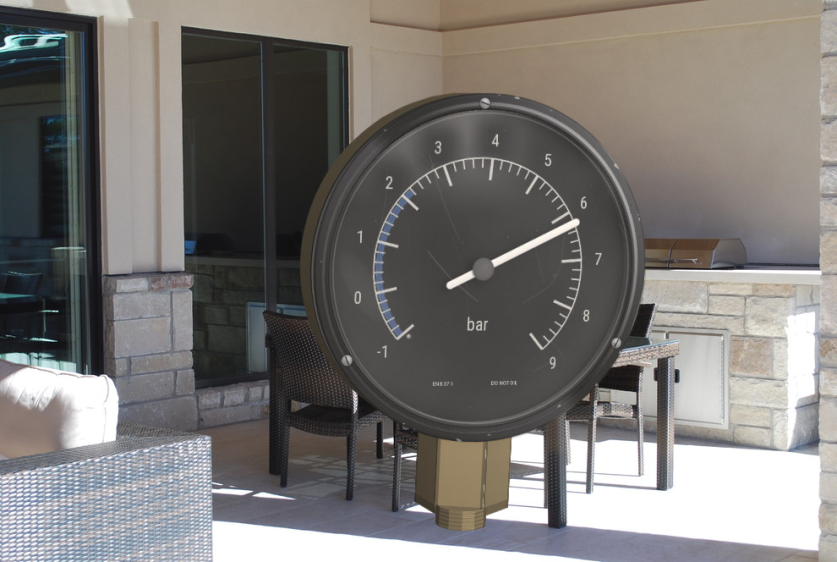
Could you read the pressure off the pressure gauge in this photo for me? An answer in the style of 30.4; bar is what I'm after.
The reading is 6.2; bar
